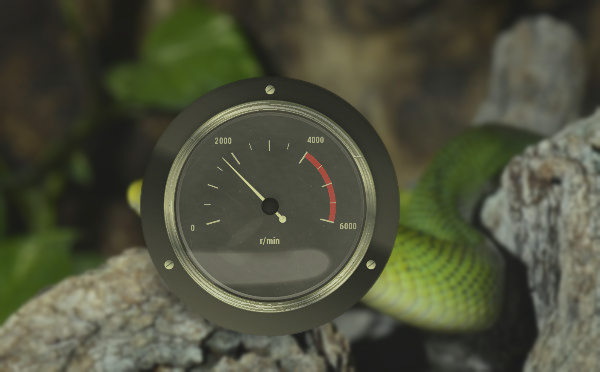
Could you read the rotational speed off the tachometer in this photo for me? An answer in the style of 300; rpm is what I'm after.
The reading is 1750; rpm
